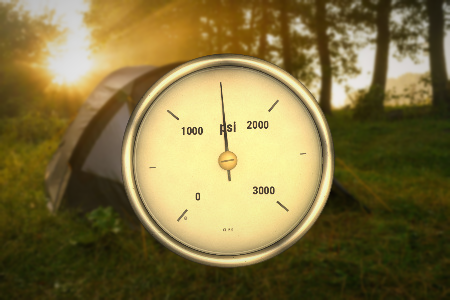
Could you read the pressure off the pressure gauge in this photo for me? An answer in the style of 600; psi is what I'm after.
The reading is 1500; psi
